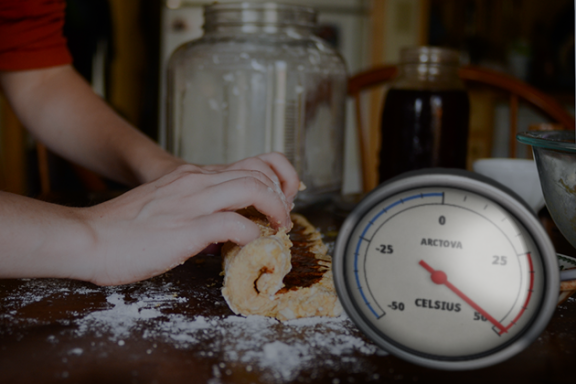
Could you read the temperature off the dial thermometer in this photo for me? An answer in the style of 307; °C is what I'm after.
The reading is 47.5; °C
